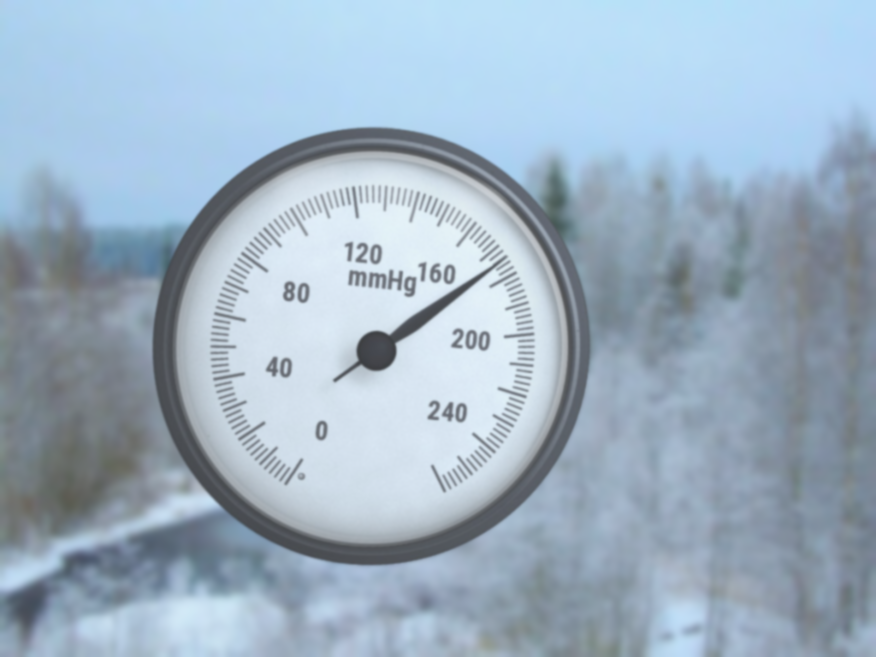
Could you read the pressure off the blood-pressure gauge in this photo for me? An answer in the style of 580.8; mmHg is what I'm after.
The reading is 174; mmHg
